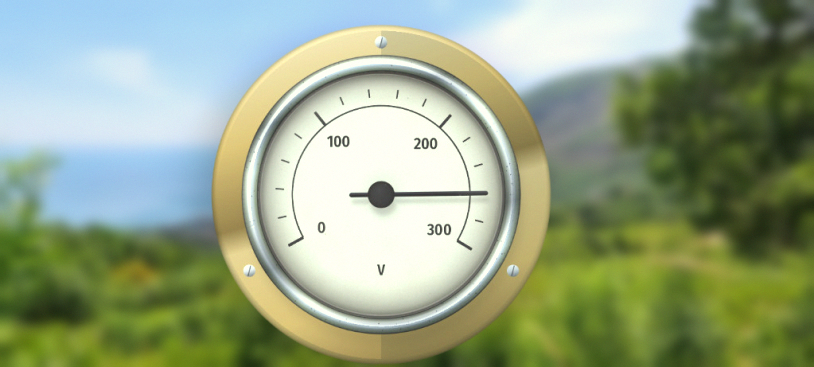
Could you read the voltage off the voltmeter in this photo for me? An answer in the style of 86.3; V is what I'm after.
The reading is 260; V
